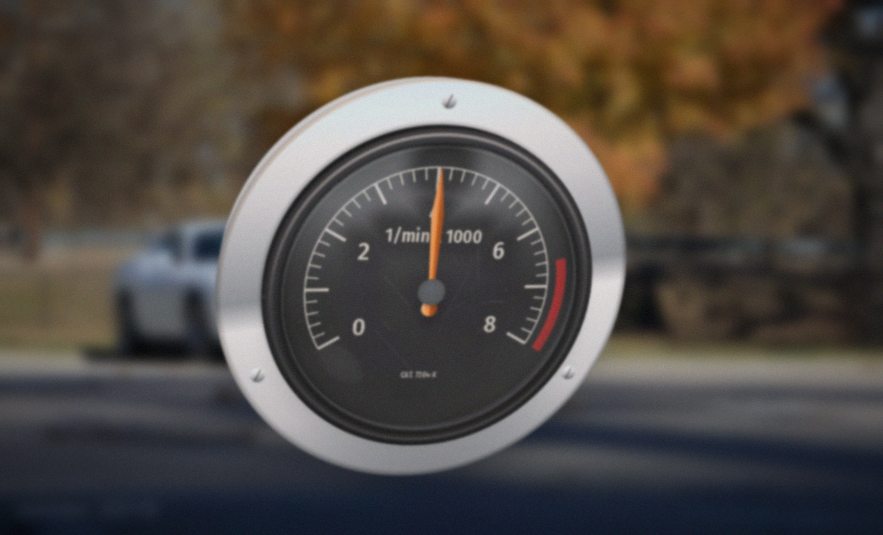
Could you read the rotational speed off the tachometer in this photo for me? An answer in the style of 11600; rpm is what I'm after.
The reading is 4000; rpm
